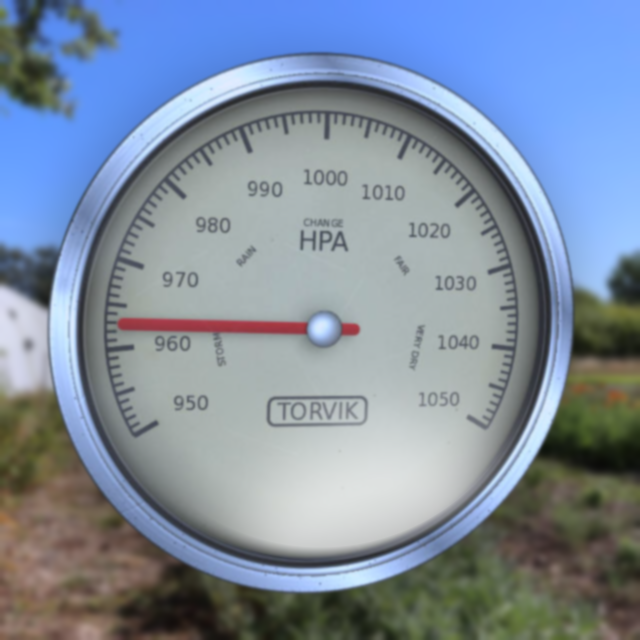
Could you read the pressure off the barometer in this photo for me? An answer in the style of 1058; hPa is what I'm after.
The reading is 963; hPa
